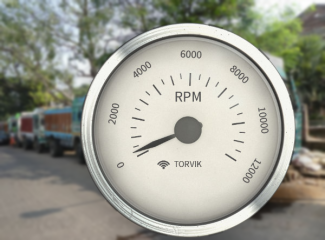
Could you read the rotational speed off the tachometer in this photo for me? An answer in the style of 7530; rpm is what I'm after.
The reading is 250; rpm
